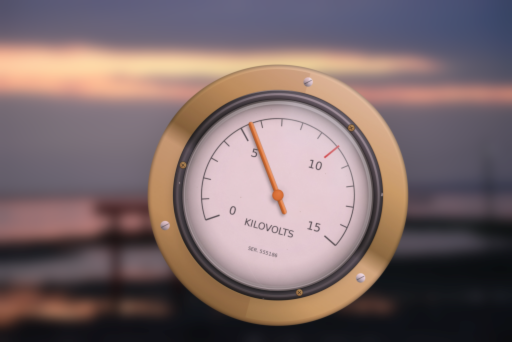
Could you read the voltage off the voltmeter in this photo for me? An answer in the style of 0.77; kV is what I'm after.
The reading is 5.5; kV
